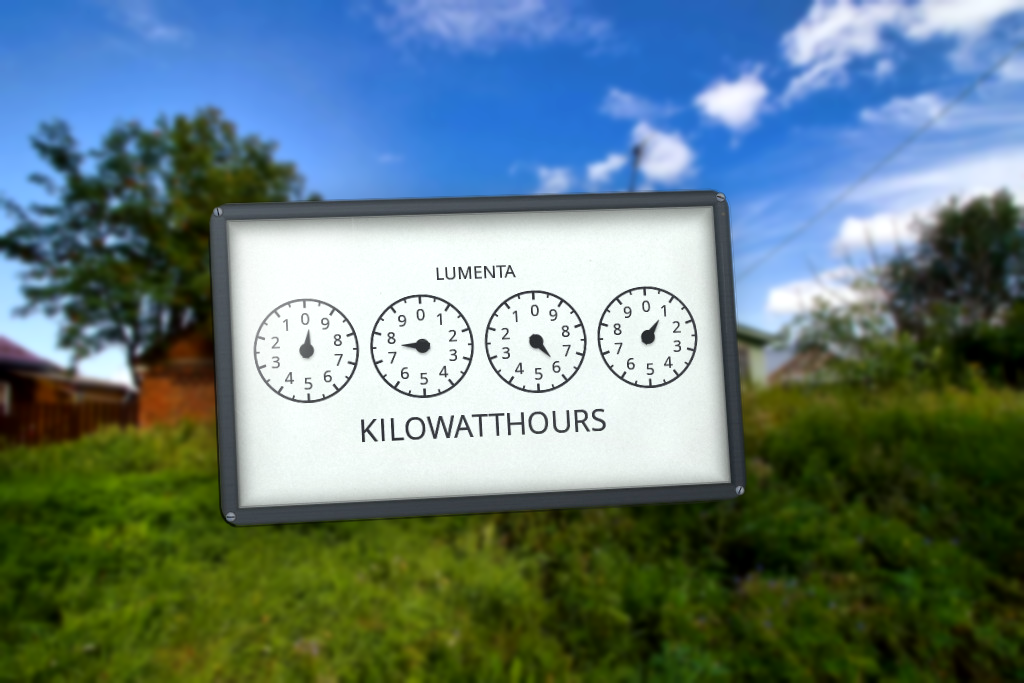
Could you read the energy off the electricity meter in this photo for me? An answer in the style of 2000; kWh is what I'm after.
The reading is 9761; kWh
